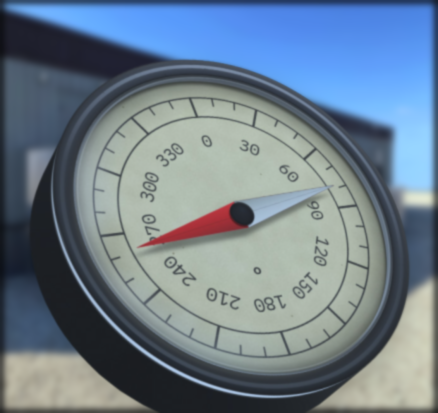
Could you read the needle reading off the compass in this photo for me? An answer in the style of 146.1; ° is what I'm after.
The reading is 260; °
